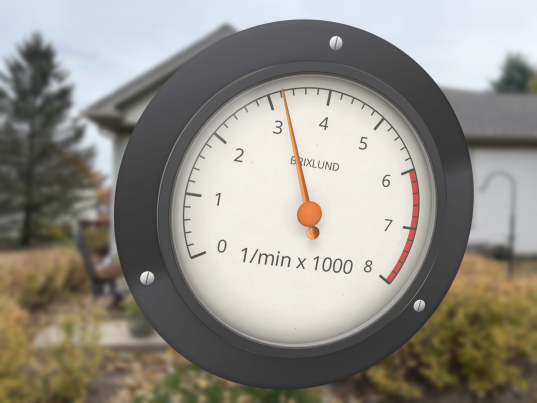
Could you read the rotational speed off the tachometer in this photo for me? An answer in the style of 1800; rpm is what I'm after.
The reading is 3200; rpm
